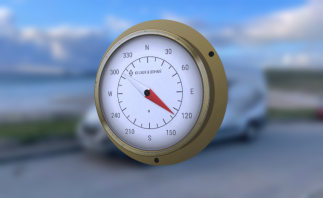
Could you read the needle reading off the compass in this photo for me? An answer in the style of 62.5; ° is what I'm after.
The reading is 127.5; °
